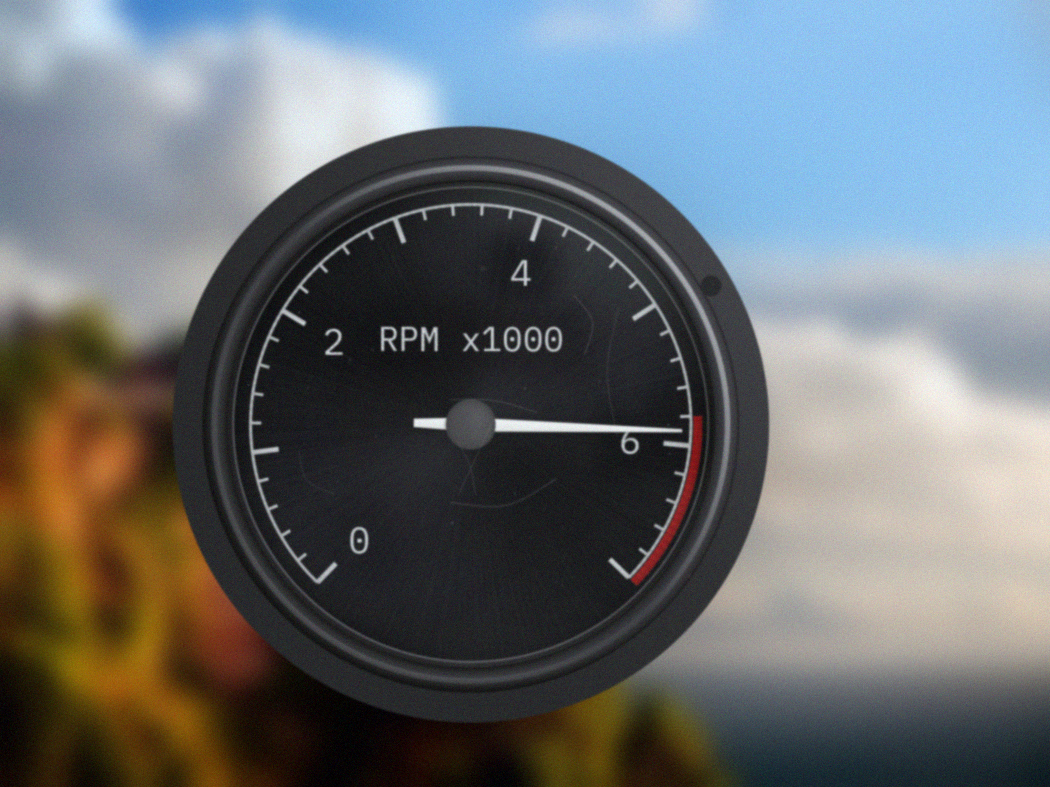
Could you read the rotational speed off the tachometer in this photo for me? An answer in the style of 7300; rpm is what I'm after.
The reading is 5900; rpm
